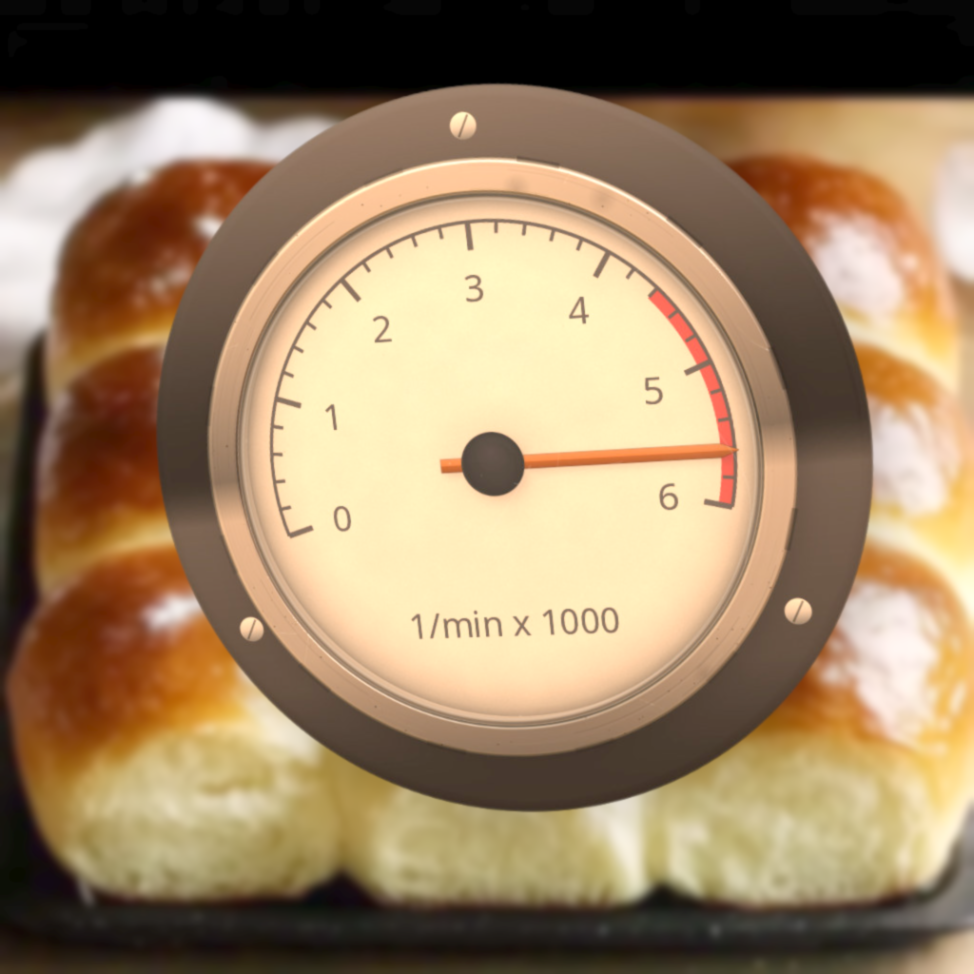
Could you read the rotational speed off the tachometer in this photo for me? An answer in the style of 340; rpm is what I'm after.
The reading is 5600; rpm
